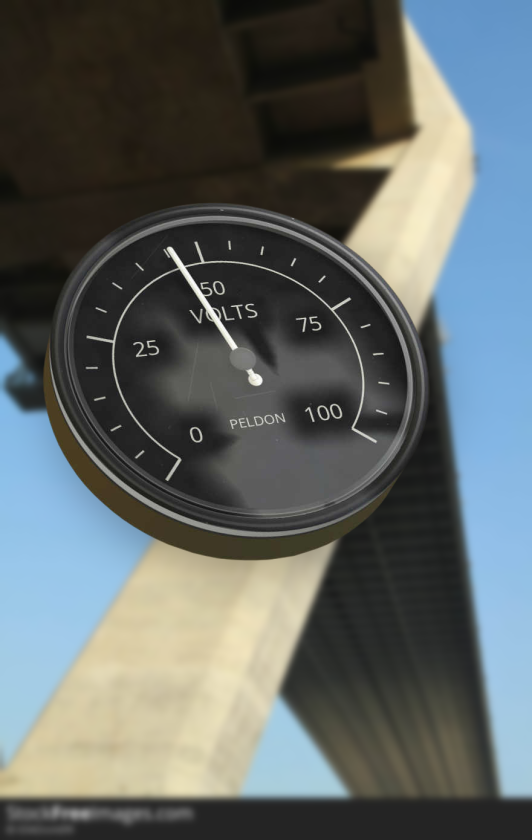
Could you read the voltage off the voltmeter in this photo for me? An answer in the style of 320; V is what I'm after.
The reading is 45; V
